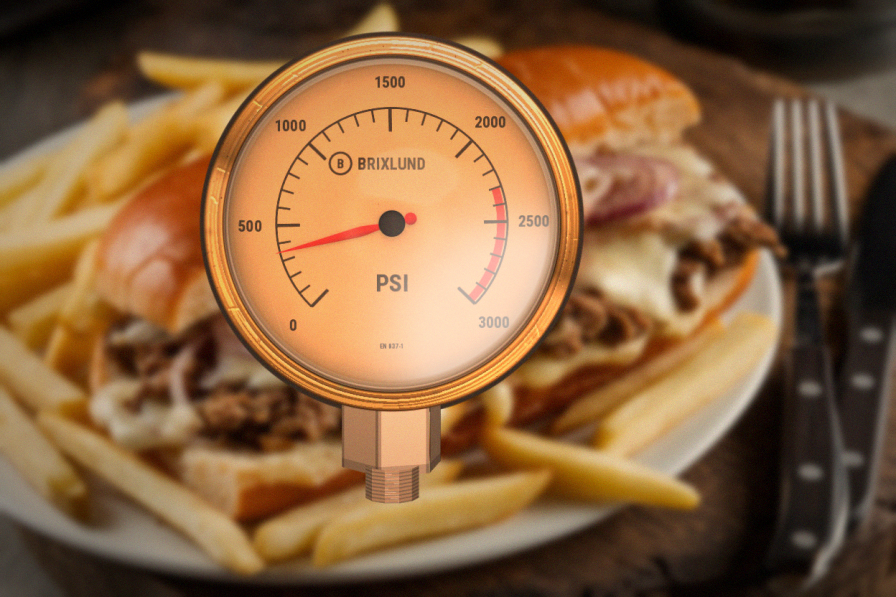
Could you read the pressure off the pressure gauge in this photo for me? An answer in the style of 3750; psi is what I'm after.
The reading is 350; psi
